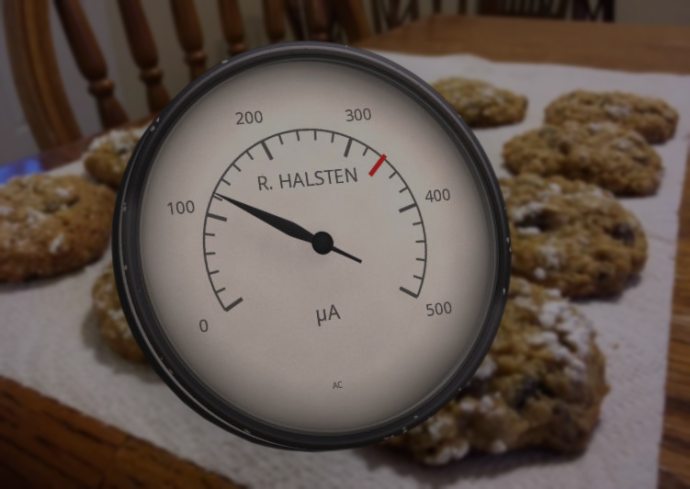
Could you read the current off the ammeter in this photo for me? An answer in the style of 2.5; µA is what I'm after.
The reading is 120; µA
